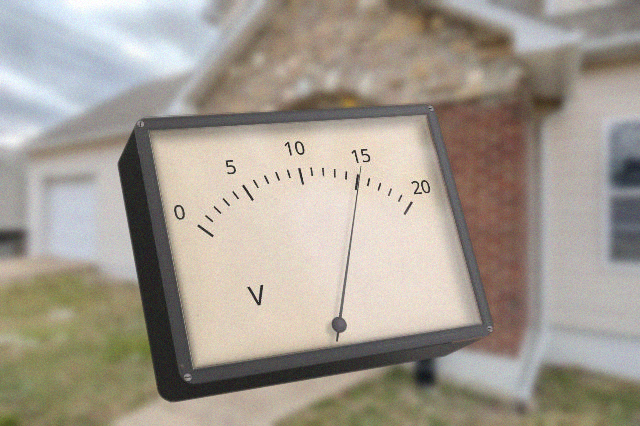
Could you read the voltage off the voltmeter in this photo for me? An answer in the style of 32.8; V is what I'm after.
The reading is 15; V
